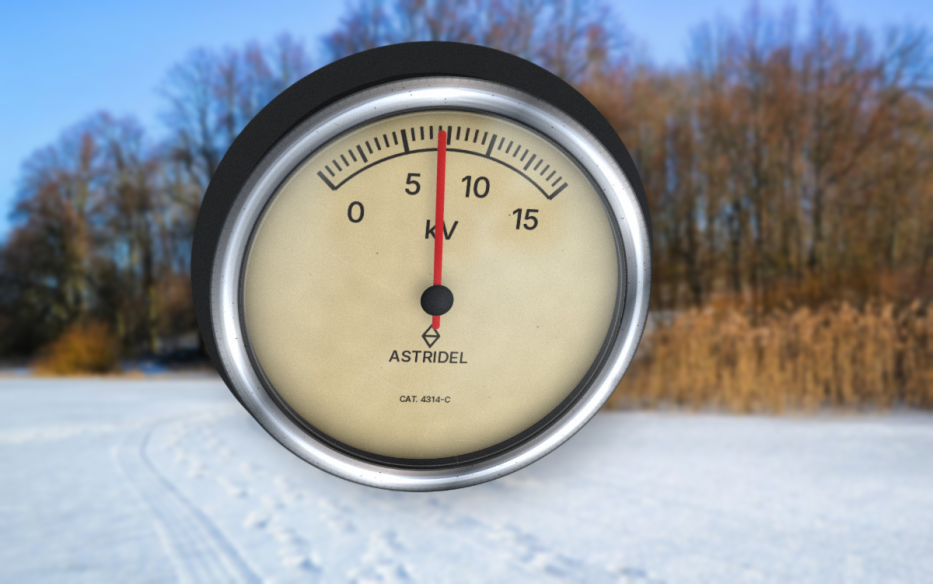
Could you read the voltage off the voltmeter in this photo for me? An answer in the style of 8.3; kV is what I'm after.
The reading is 7; kV
